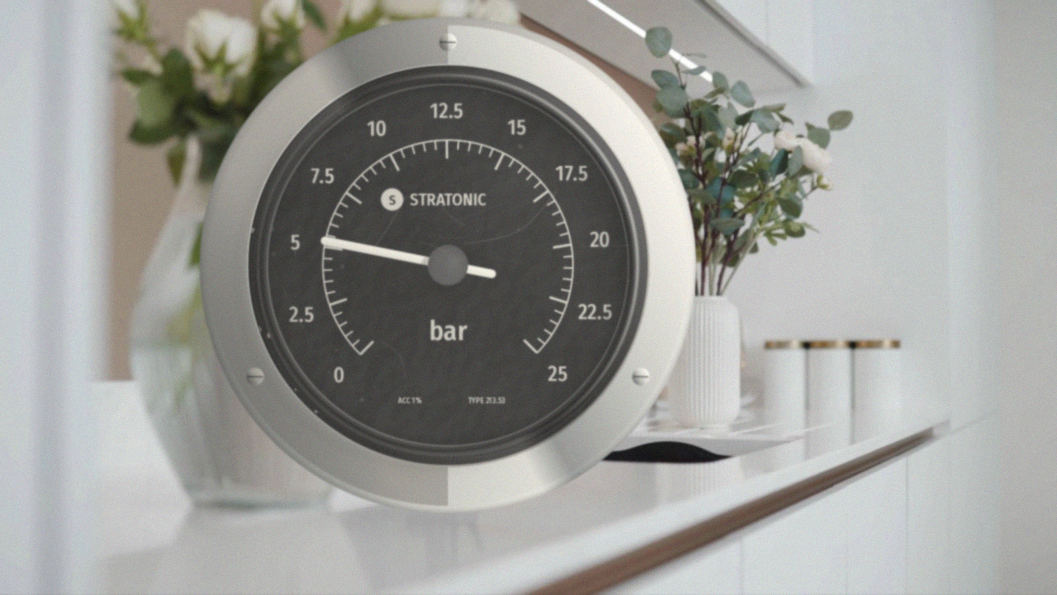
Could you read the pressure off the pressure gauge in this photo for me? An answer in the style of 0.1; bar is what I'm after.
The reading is 5.25; bar
